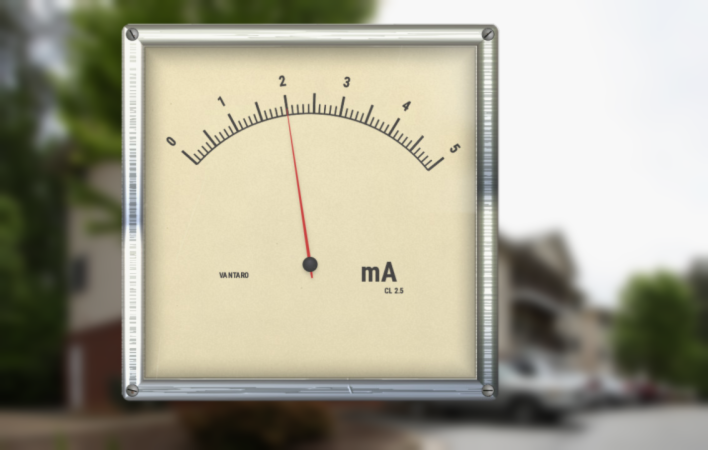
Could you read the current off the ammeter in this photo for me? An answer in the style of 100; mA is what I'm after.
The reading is 2; mA
